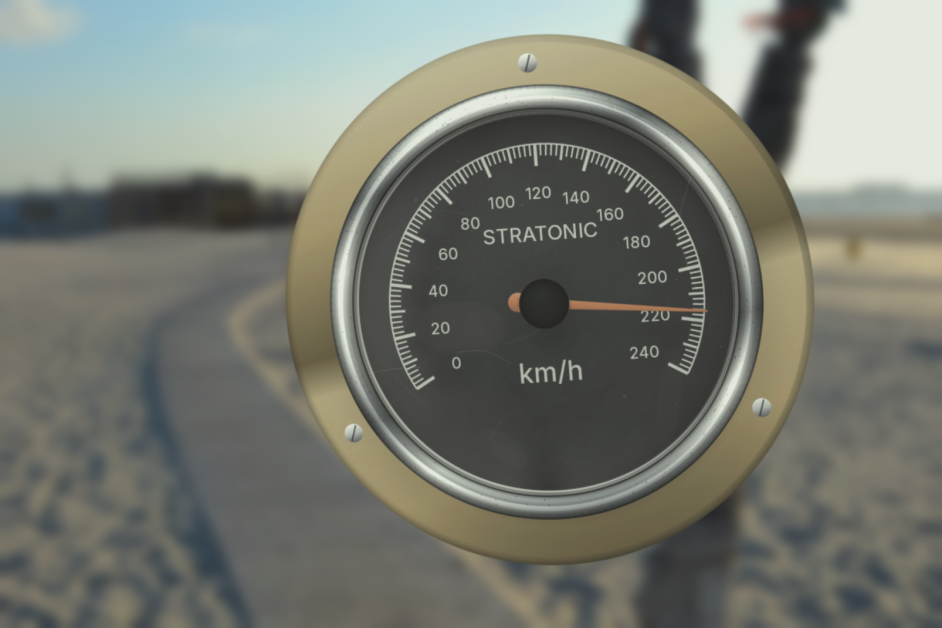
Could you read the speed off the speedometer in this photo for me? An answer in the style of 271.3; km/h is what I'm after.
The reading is 216; km/h
